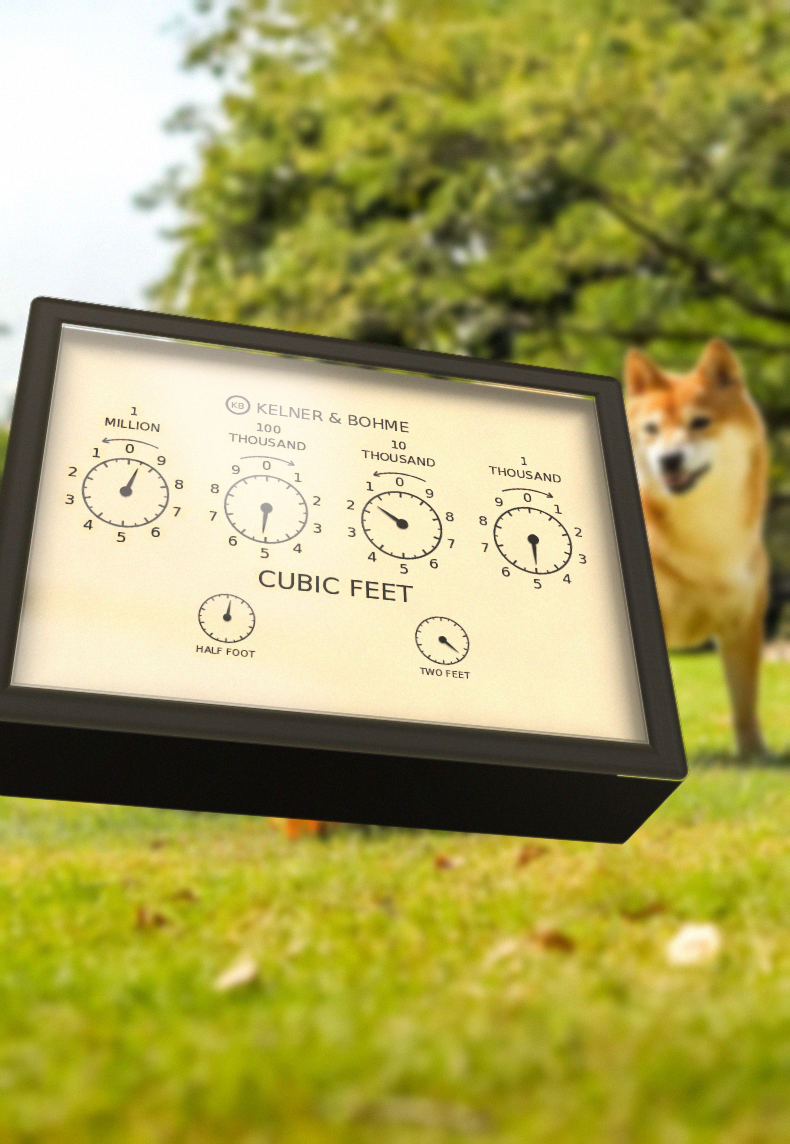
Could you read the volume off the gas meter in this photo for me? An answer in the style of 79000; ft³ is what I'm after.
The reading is 951500; ft³
